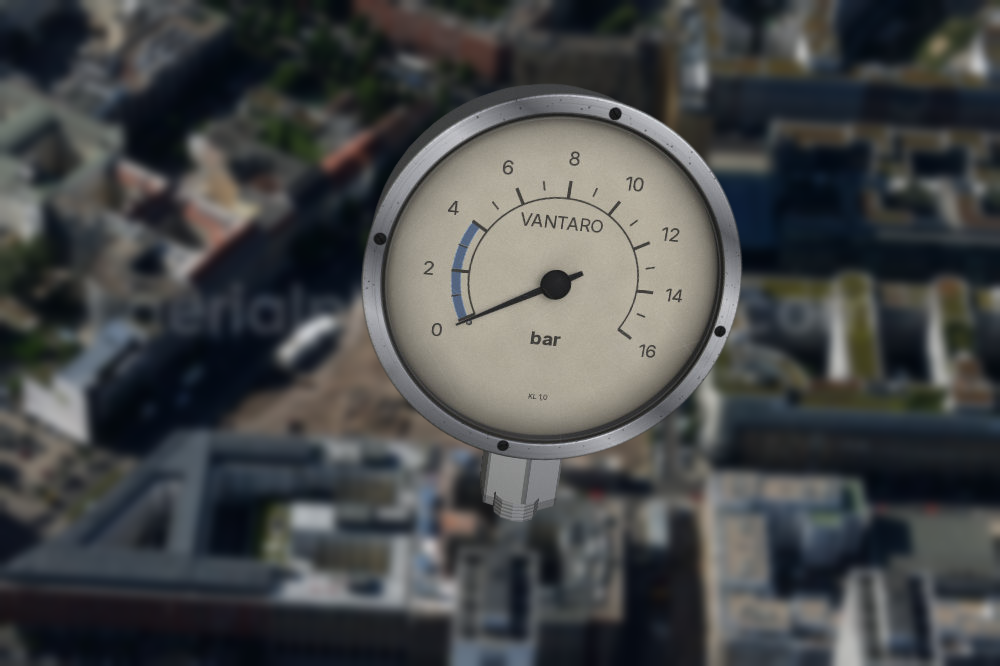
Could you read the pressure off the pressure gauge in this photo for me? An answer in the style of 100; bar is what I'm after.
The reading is 0; bar
